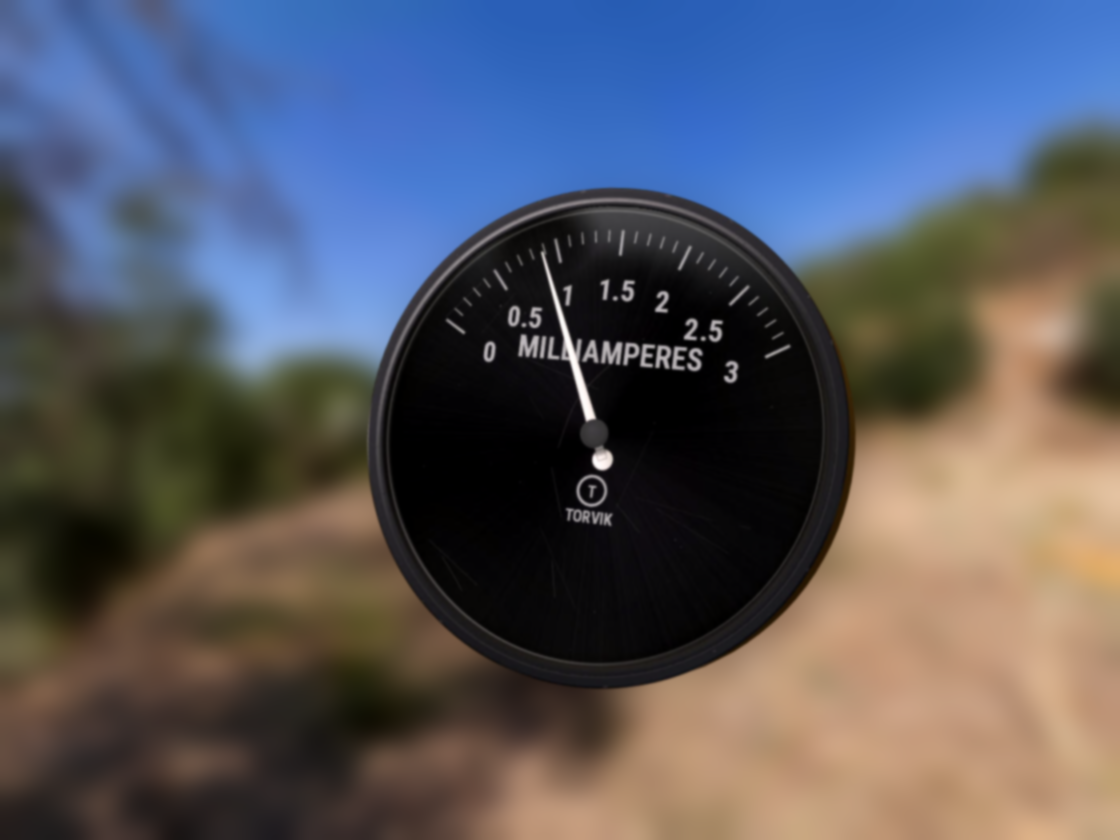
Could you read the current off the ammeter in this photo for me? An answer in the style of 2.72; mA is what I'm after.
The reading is 0.9; mA
